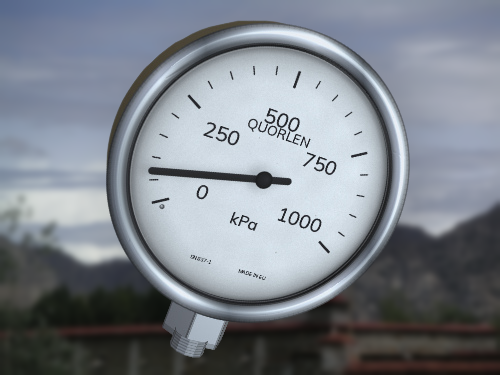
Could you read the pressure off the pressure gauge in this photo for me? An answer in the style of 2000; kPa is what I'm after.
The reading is 75; kPa
